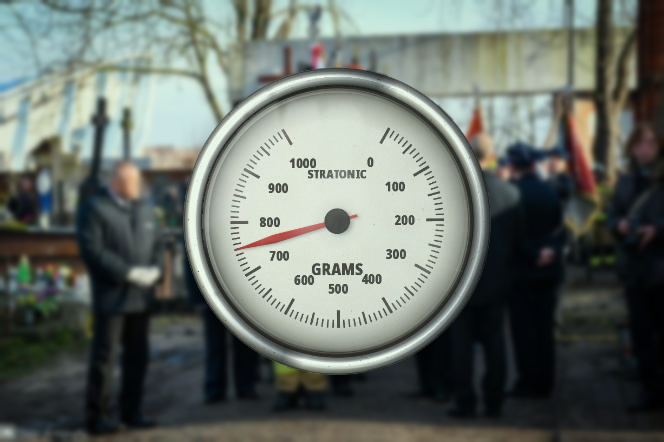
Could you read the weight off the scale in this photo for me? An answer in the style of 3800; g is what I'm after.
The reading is 750; g
